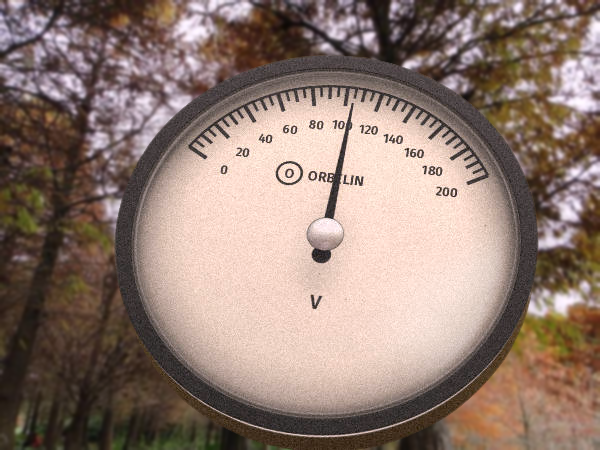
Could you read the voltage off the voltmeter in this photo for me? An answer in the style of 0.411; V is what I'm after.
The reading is 105; V
